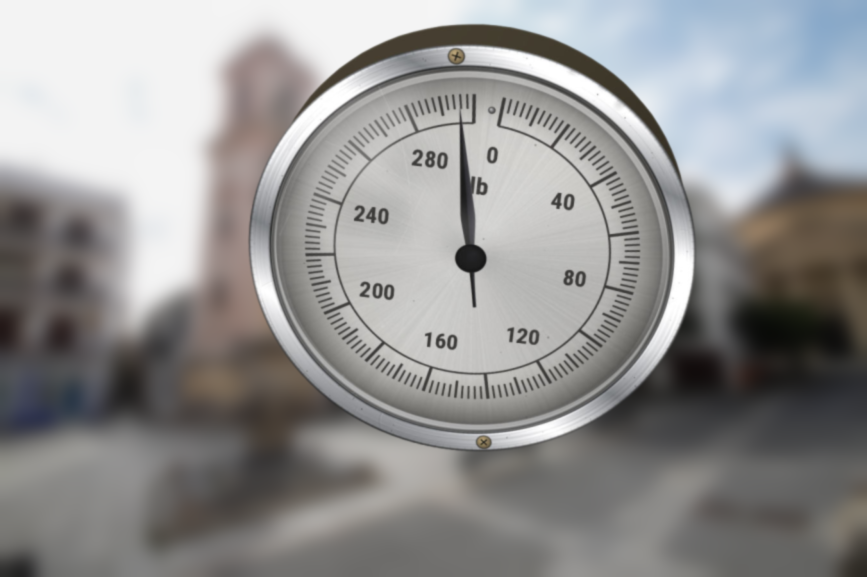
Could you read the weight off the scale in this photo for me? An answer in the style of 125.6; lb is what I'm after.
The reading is 296; lb
